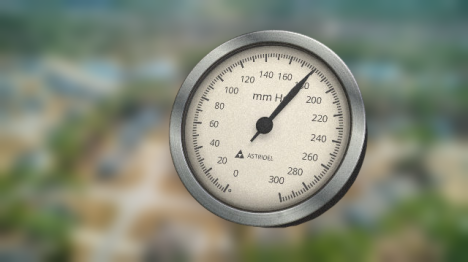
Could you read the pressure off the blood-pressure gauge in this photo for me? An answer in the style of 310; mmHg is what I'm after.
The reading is 180; mmHg
